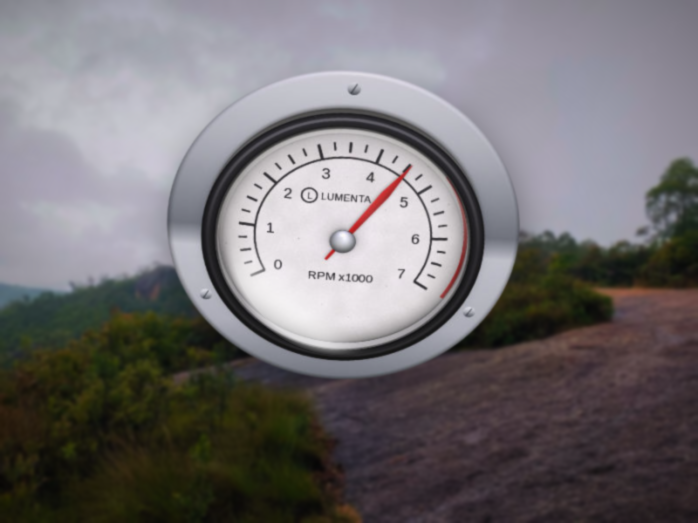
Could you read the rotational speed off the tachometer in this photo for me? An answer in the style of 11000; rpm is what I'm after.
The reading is 4500; rpm
